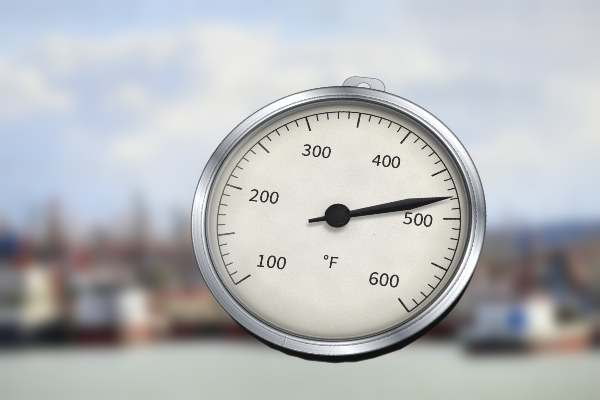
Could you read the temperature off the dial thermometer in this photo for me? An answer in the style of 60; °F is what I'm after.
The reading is 480; °F
